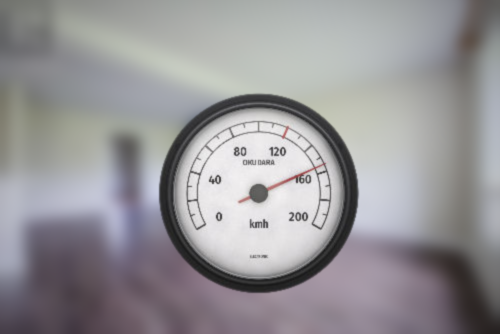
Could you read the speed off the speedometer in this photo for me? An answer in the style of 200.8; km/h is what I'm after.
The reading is 155; km/h
